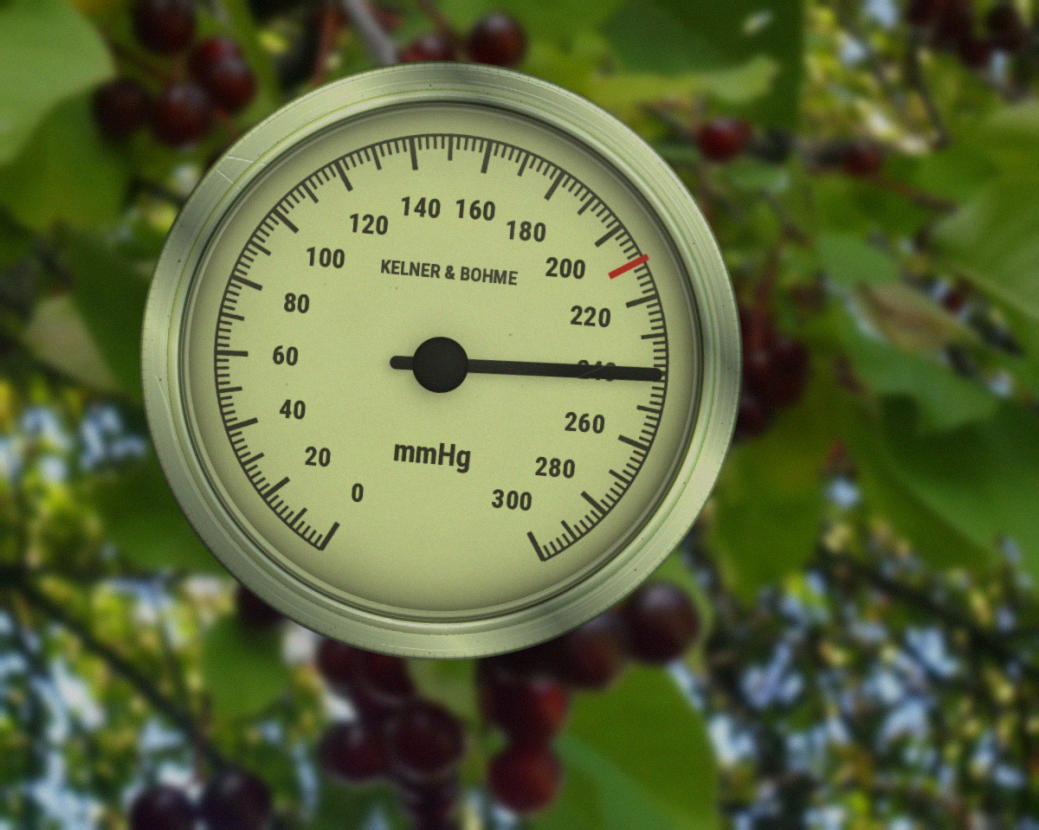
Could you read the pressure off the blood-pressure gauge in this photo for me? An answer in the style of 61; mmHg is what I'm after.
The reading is 240; mmHg
